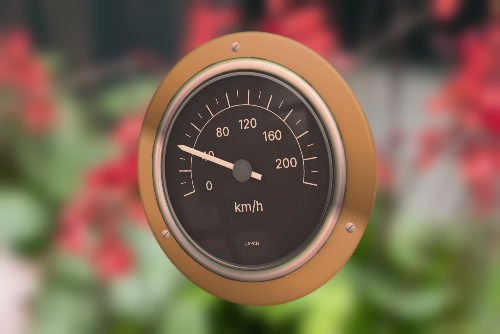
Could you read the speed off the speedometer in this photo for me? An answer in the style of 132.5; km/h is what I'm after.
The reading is 40; km/h
